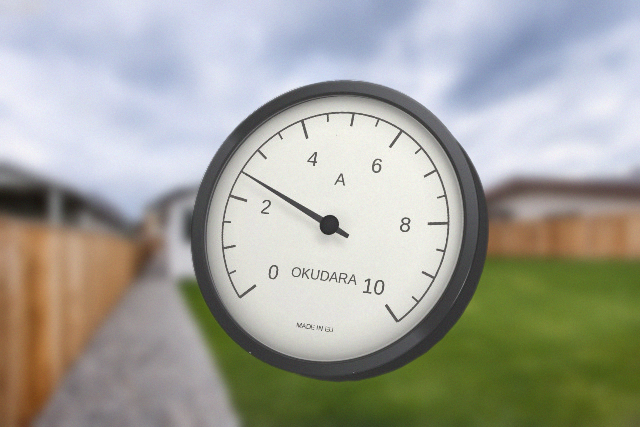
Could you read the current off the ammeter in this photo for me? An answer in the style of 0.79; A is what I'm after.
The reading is 2.5; A
